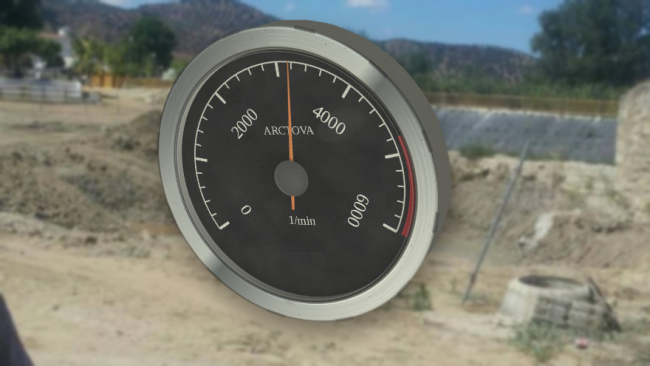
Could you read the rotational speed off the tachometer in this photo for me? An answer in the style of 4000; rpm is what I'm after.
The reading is 3200; rpm
